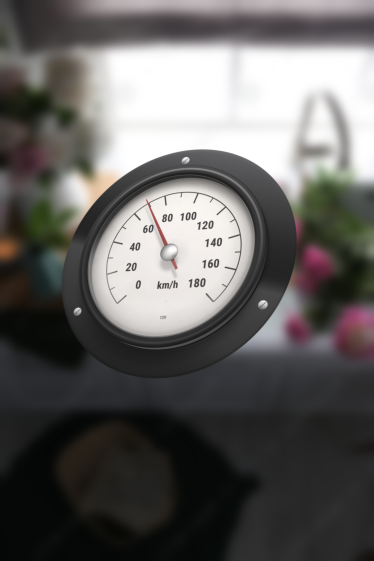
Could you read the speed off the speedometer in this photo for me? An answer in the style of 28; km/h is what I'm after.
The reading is 70; km/h
